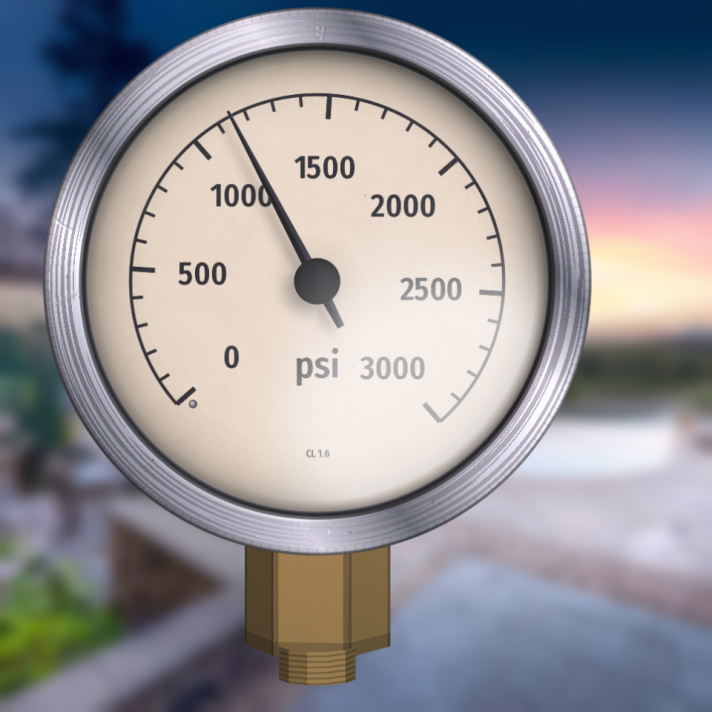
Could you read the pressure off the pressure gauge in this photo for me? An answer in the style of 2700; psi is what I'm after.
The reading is 1150; psi
